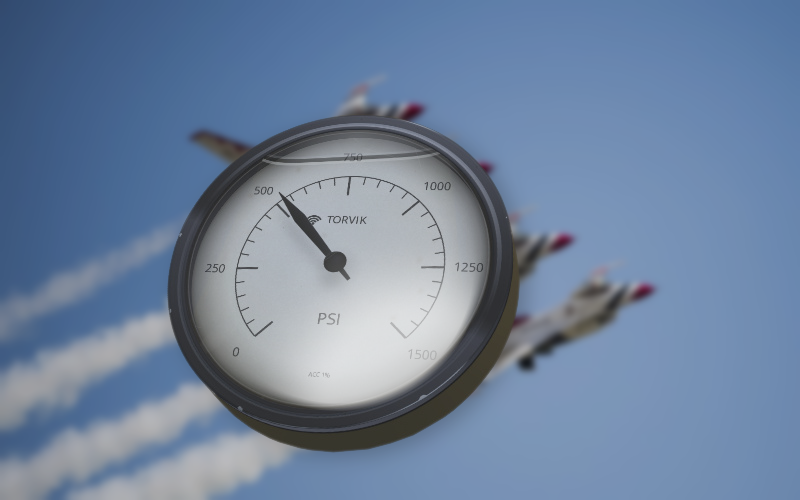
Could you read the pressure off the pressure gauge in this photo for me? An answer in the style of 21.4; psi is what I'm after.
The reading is 525; psi
